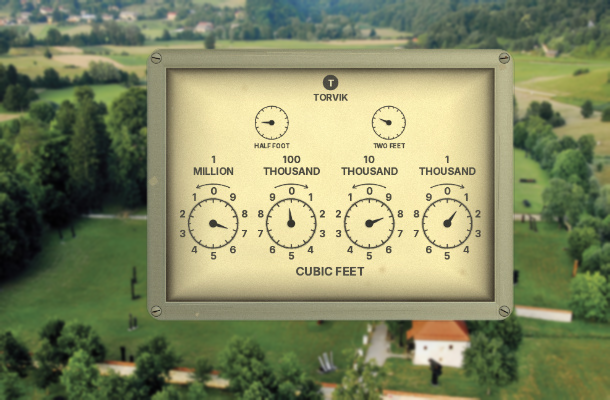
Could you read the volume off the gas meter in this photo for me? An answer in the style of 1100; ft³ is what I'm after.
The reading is 698100; ft³
